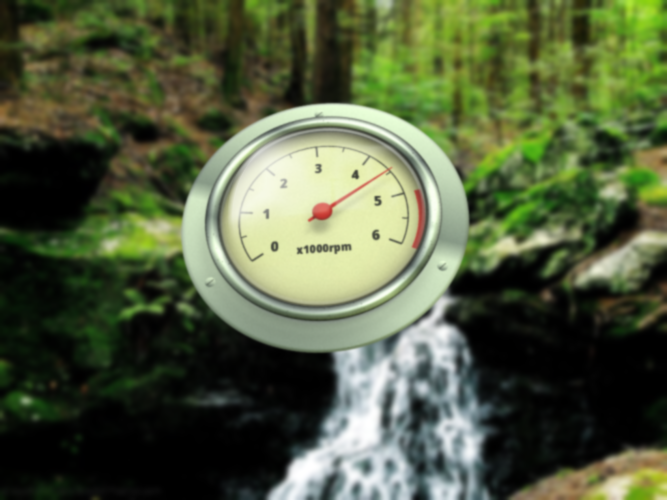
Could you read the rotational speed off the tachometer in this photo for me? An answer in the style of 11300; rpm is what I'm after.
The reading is 4500; rpm
